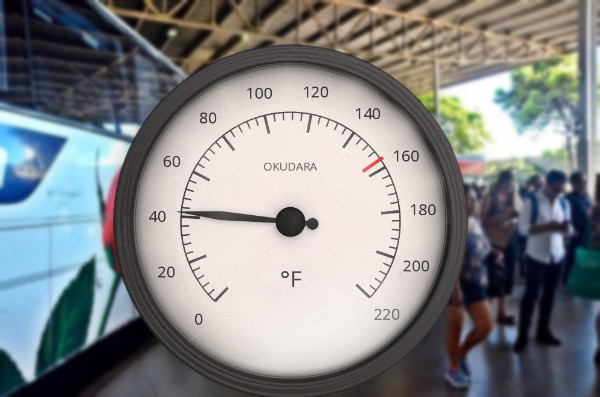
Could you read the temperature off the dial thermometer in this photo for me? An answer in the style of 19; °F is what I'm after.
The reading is 42; °F
